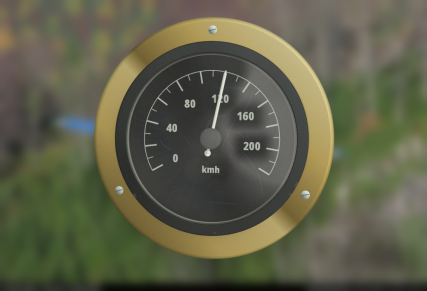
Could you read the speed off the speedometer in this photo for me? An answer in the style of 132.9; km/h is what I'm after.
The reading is 120; km/h
